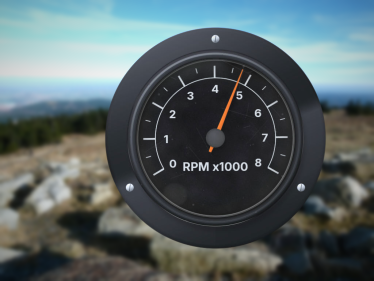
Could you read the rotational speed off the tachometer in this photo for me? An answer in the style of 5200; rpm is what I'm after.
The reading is 4750; rpm
